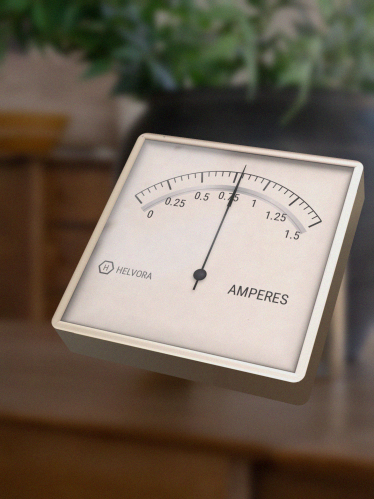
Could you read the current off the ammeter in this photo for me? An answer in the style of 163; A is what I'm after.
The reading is 0.8; A
